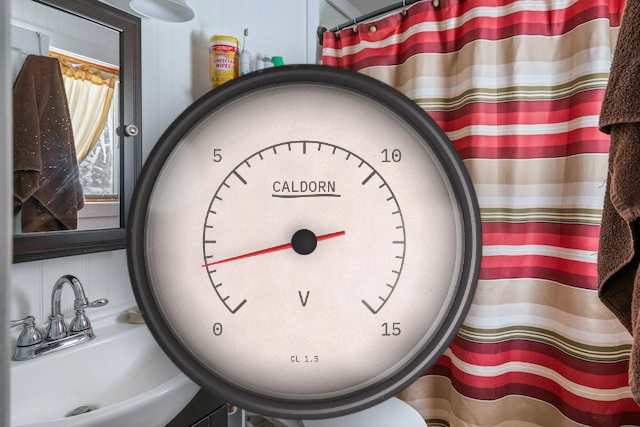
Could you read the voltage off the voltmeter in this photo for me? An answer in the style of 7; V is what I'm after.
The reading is 1.75; V
